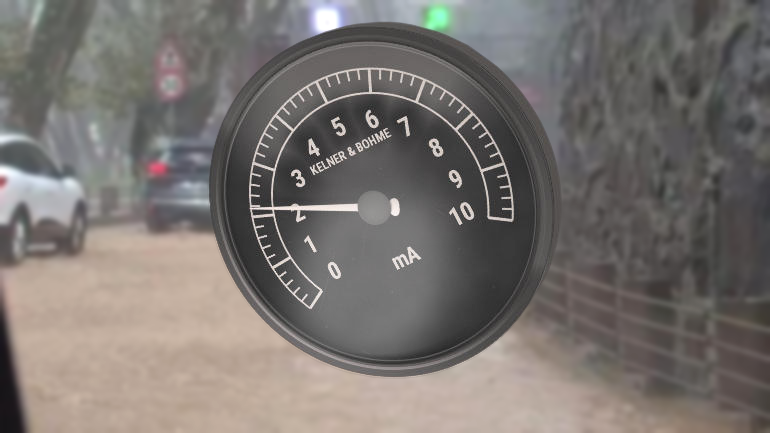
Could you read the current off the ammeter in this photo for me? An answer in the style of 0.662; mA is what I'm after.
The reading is 2.2; mA
